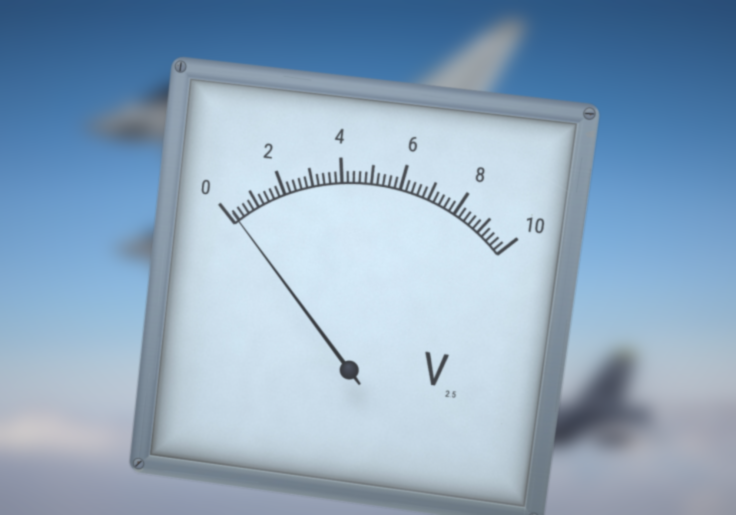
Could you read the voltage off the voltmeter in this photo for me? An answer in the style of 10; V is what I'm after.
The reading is 0.2; V
